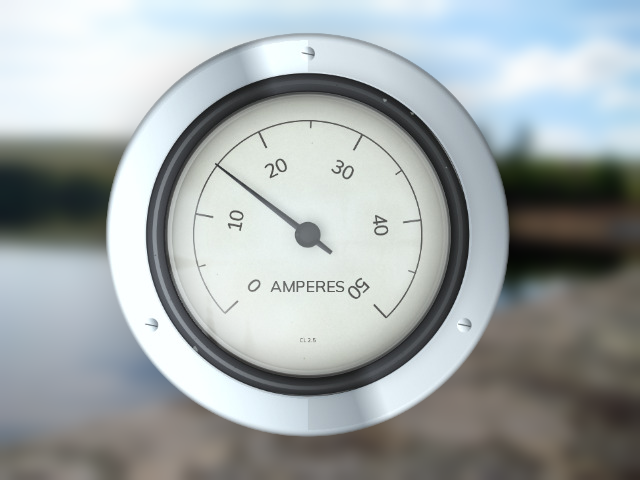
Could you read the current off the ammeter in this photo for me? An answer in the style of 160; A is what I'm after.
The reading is 15; A
